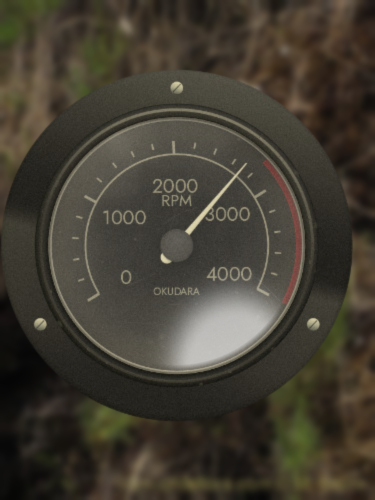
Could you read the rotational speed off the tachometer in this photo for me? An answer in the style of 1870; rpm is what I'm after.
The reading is 2700; rpm
